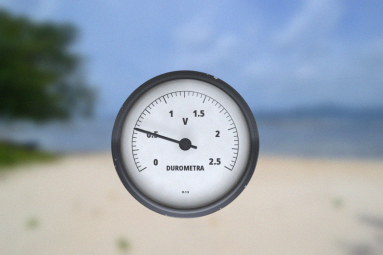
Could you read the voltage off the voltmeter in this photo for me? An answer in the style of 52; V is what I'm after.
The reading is 0.5; V
